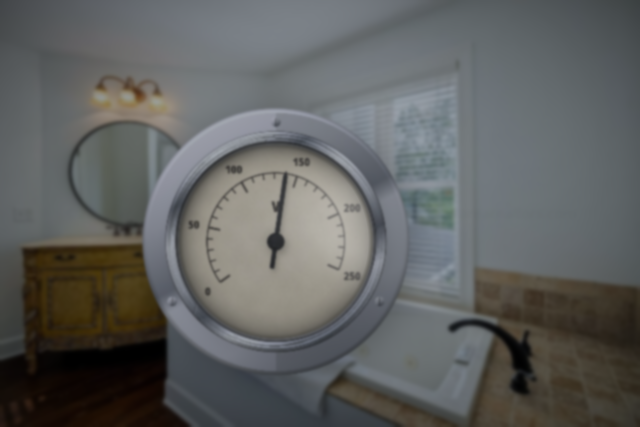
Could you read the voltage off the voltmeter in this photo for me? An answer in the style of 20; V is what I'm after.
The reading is 140; V
